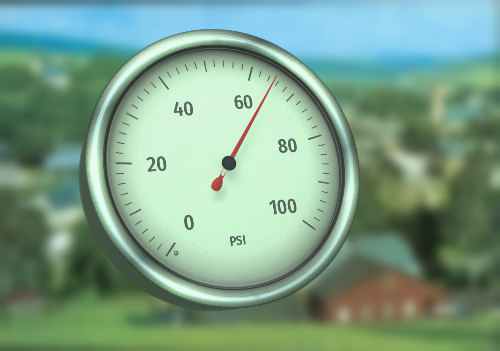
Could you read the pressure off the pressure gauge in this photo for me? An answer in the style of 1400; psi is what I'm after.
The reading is 65; psi
